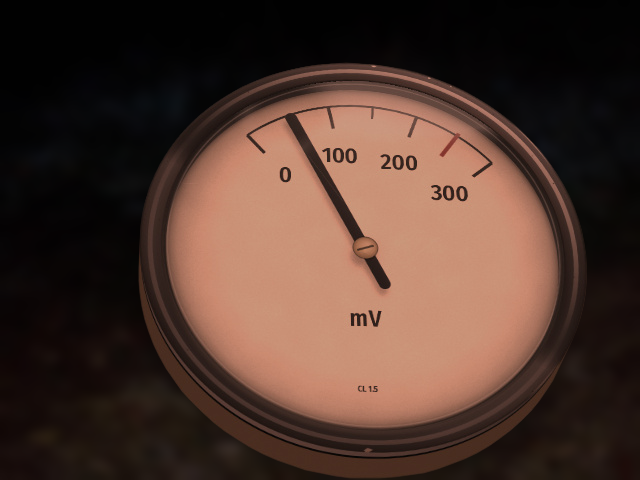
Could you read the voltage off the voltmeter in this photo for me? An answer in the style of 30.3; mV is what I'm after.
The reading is 50; mV
